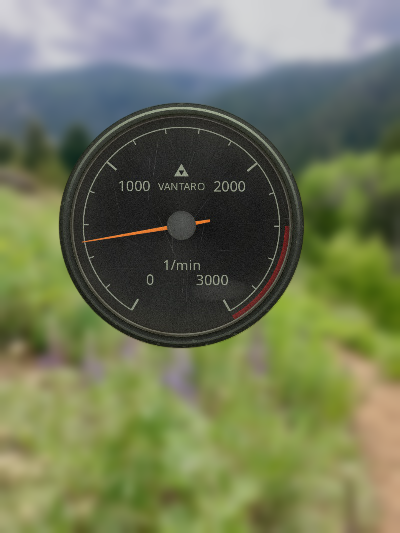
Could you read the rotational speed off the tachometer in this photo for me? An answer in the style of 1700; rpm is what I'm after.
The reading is 500; rpm
